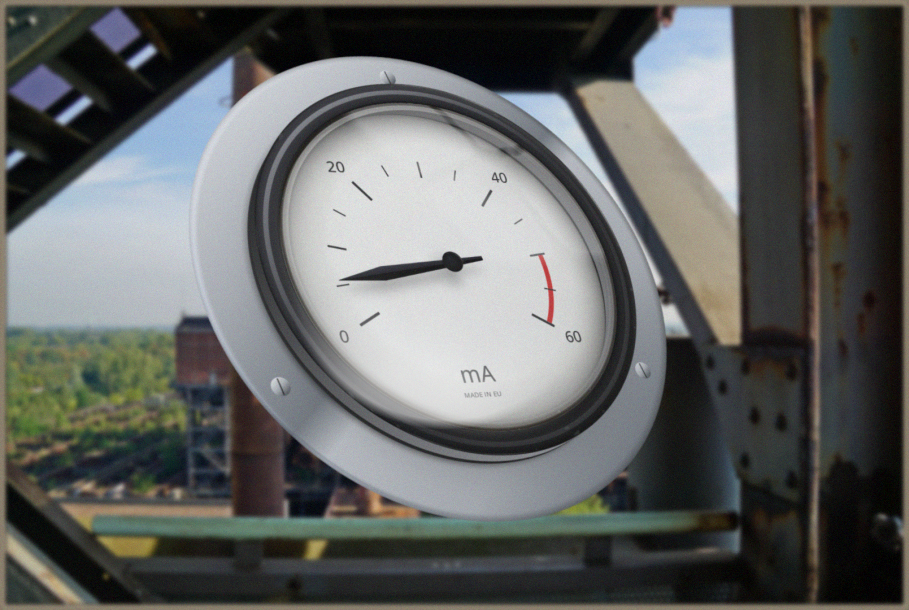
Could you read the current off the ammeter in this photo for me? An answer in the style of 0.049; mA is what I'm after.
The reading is 5; mA
